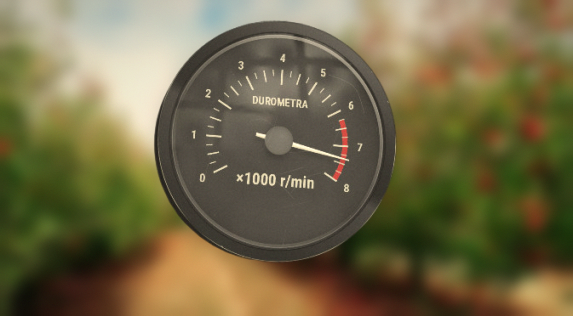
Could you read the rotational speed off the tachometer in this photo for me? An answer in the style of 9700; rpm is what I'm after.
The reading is 7375; rpm
